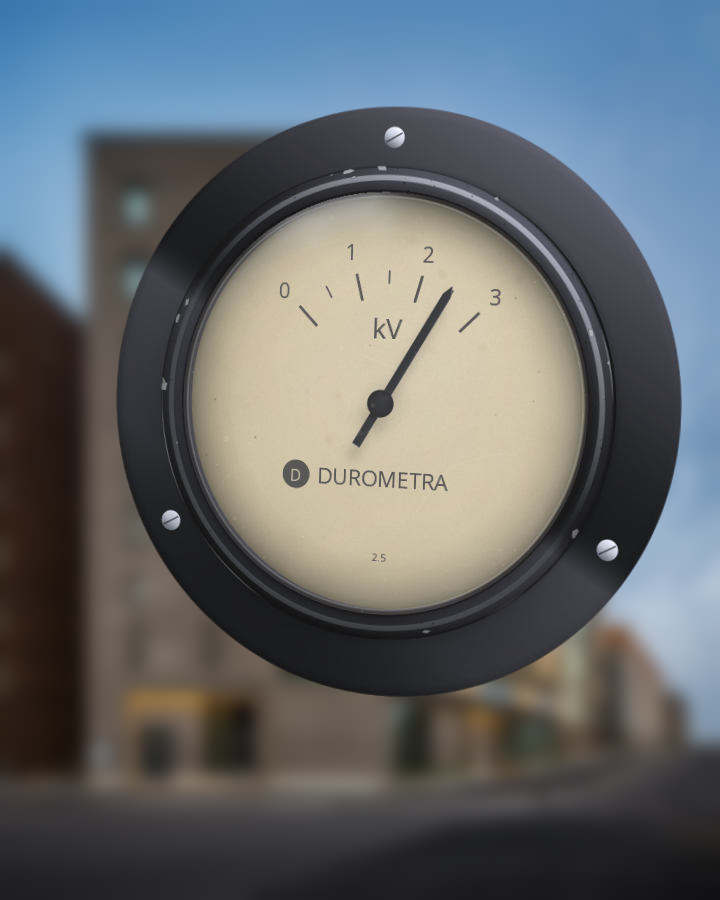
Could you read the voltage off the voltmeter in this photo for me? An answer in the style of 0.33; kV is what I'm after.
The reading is 2.5; kV
